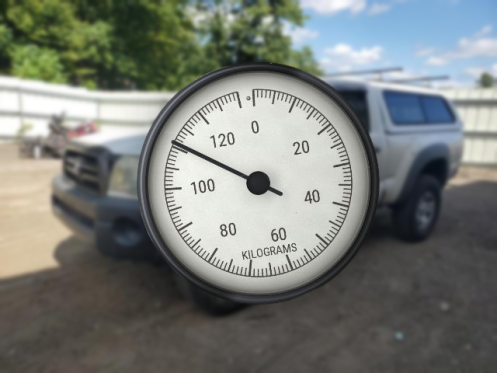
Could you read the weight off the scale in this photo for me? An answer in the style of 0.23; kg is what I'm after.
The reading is 111; kg
